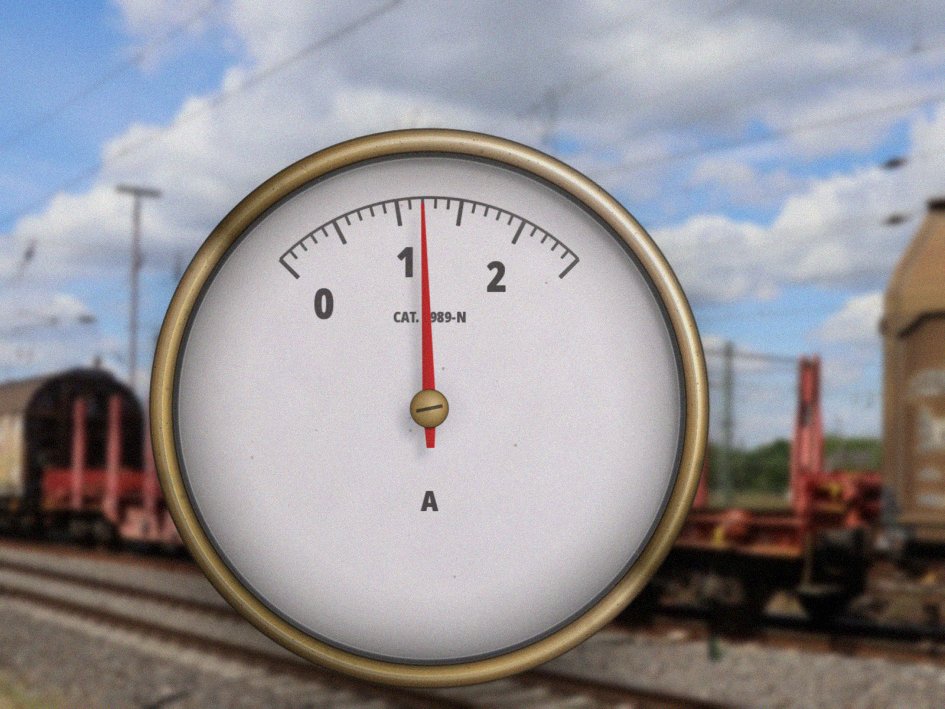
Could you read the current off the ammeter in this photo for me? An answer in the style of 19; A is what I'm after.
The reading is 1.2; A
